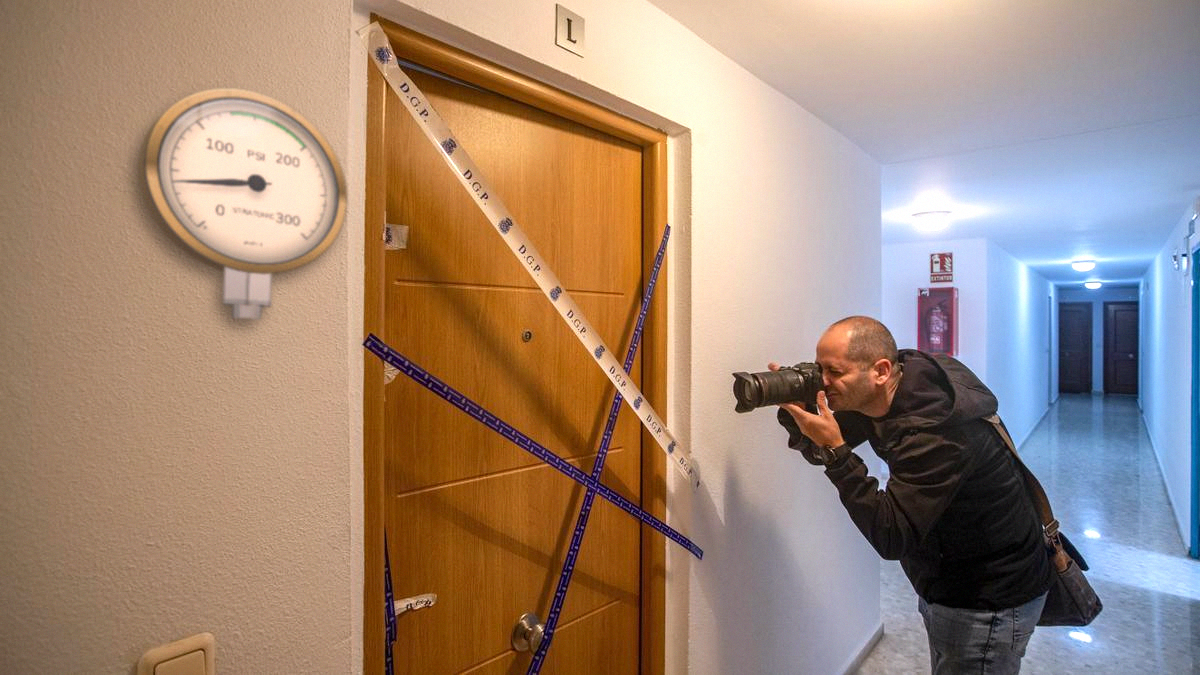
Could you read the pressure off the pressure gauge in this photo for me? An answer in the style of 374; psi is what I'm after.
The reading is 40; psi
